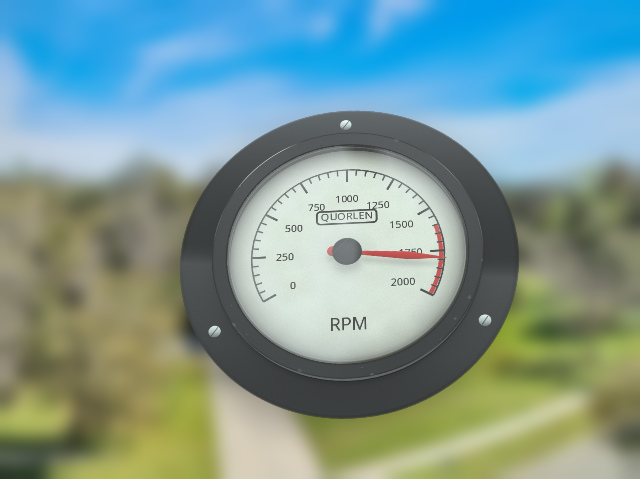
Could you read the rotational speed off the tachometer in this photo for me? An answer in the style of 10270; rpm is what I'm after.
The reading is 1800; rpm
